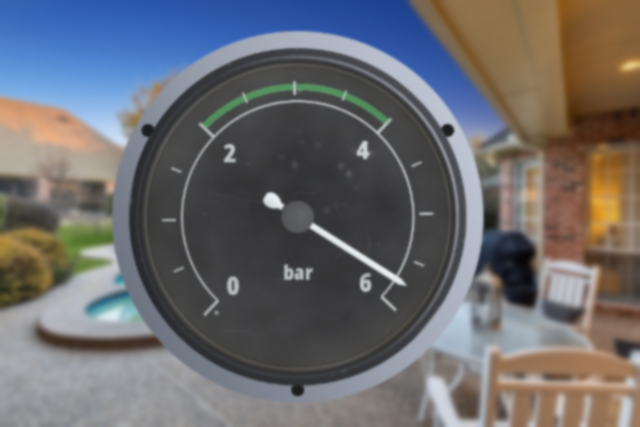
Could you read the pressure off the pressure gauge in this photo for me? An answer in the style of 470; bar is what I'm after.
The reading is 5.75; bar
